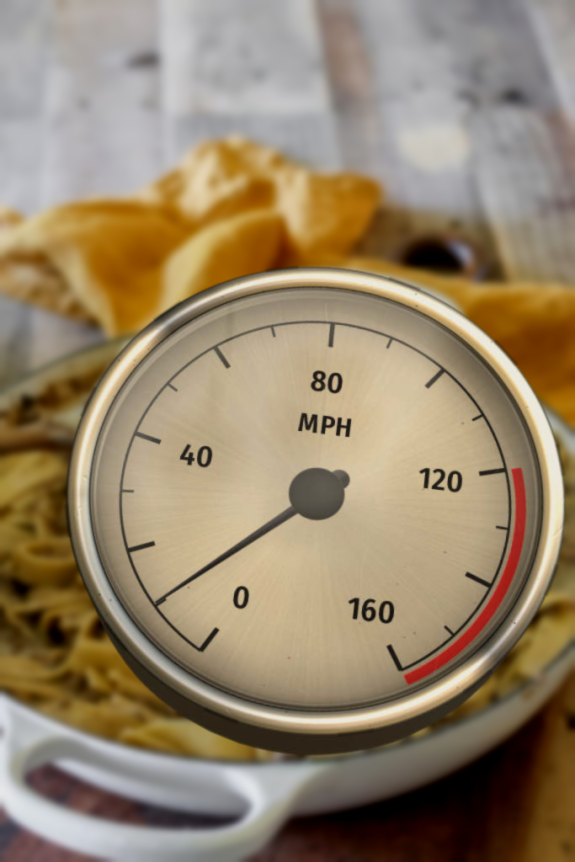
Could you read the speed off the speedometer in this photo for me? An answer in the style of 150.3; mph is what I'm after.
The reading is 10; mph
